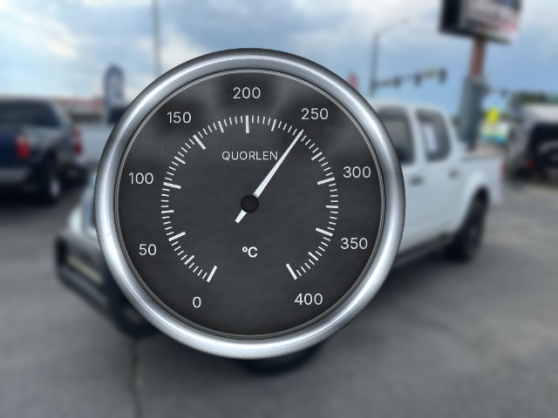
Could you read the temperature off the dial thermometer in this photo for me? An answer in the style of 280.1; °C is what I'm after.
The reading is 250; °C
